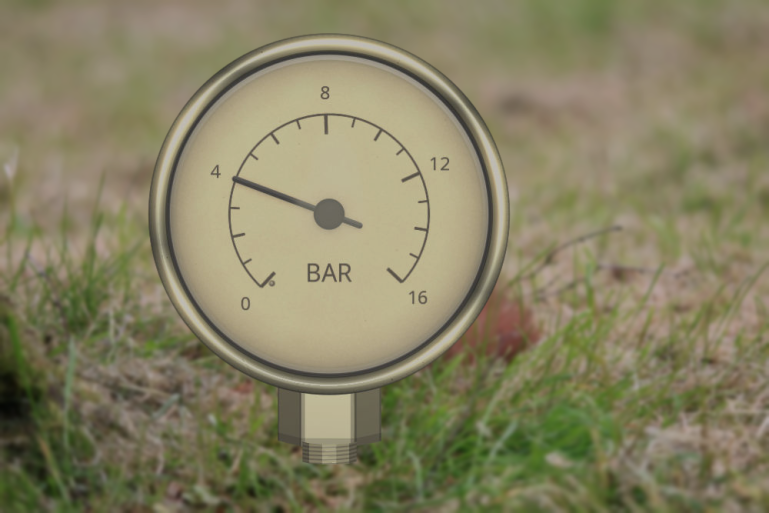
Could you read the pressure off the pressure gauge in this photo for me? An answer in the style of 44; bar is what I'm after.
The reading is 4; bar
